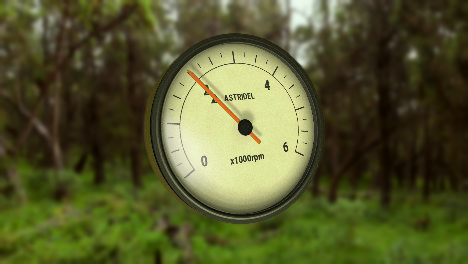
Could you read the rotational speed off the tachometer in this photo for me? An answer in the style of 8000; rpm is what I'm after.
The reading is 2000; rpm
